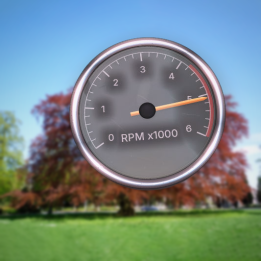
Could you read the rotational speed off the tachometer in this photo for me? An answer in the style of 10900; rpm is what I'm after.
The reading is 5100; rpm
